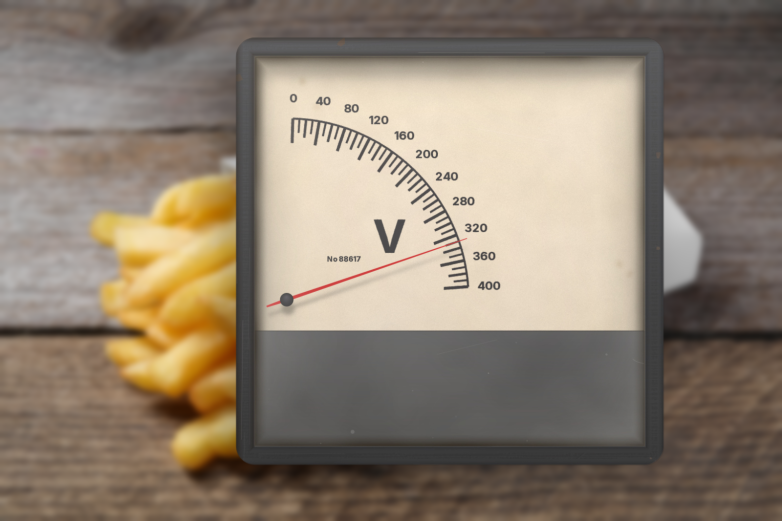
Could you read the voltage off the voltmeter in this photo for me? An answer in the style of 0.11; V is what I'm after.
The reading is 330; V
